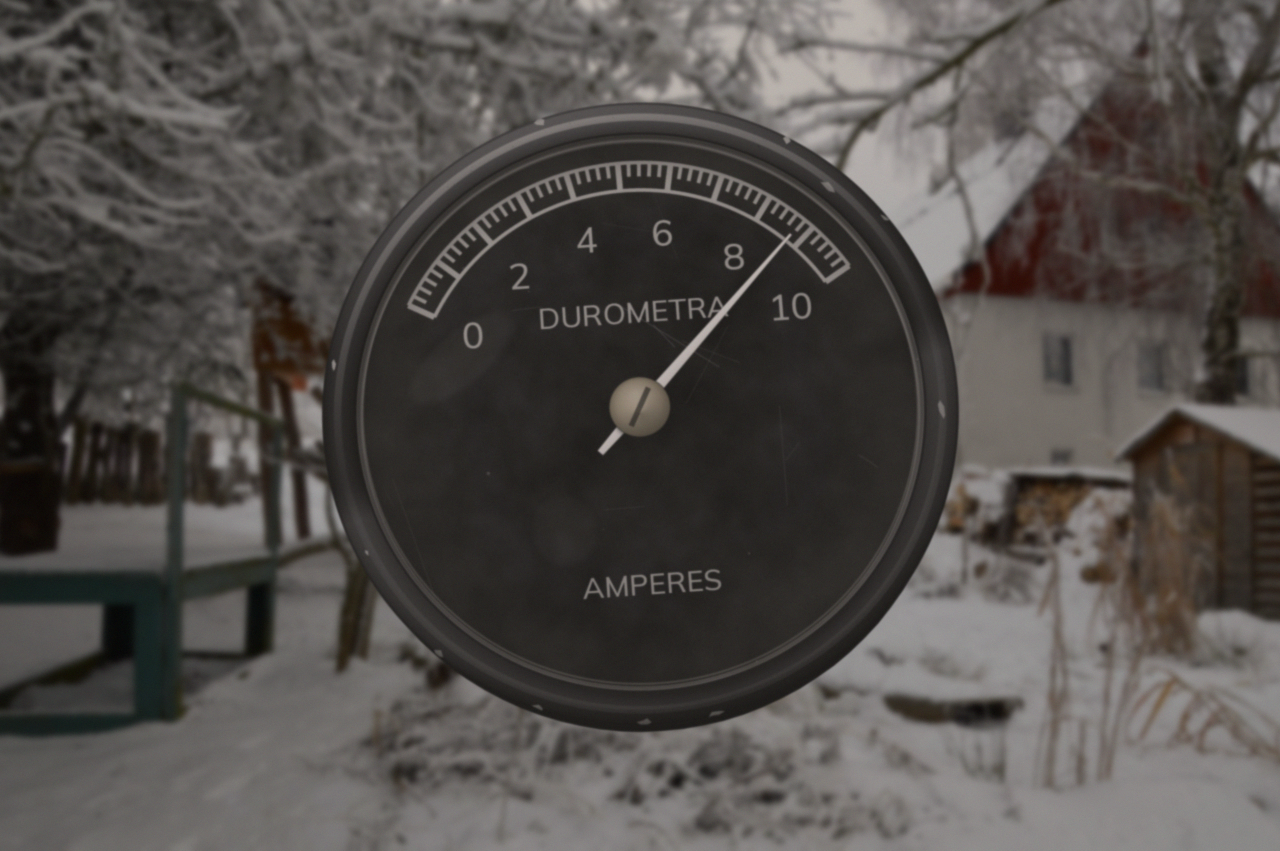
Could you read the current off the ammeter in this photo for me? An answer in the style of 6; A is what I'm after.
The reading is 8.8; A
